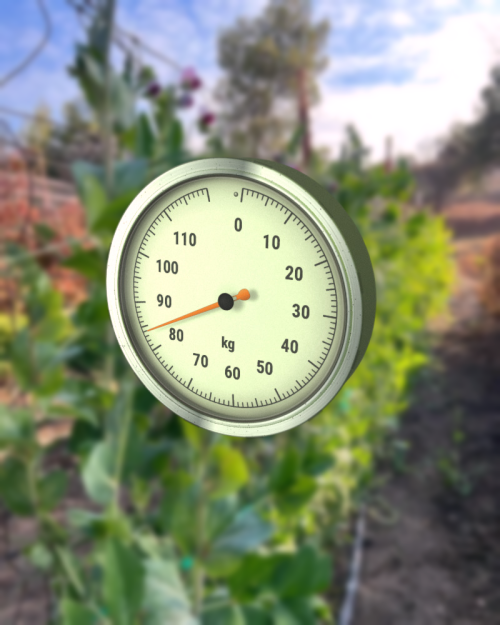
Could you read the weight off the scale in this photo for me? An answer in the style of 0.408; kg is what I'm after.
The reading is 84; kg
